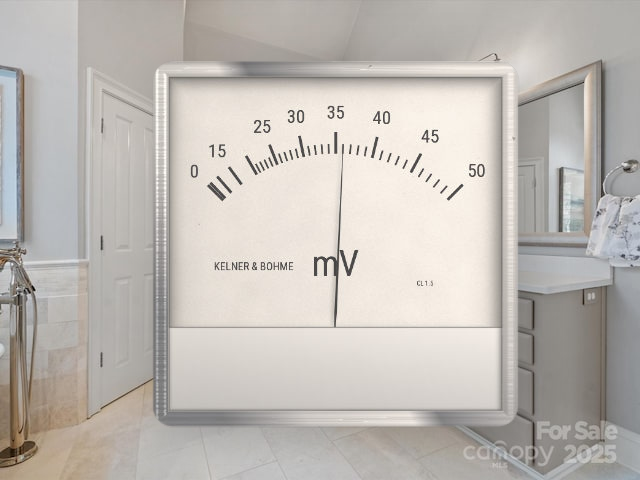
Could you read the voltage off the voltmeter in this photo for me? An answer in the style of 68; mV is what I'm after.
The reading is 36; mV
